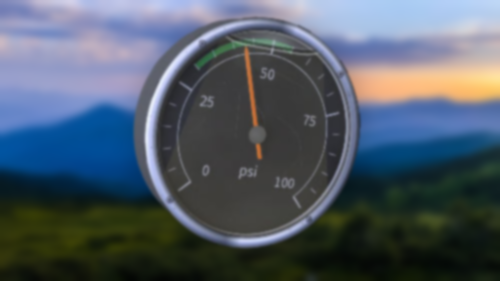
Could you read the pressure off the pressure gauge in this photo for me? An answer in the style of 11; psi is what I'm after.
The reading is 42.5; psi
